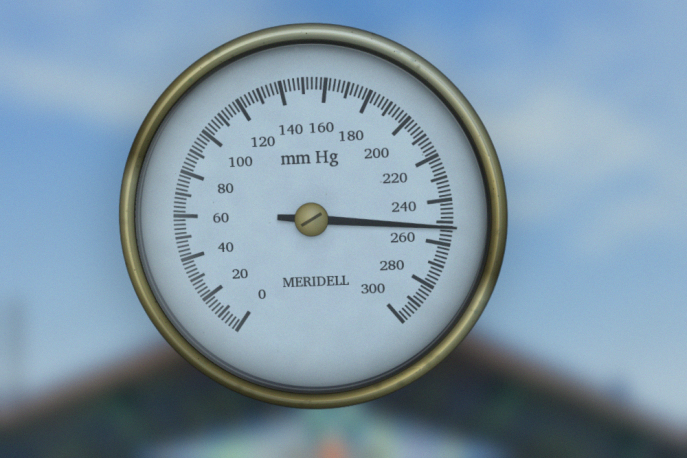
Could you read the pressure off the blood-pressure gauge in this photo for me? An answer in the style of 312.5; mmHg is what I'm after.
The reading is 252; mmHg
